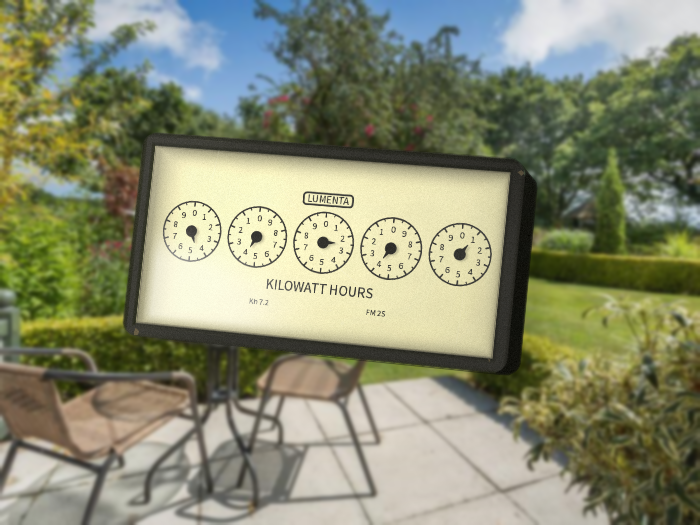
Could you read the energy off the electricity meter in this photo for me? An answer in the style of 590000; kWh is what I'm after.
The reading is 44241; kWh
